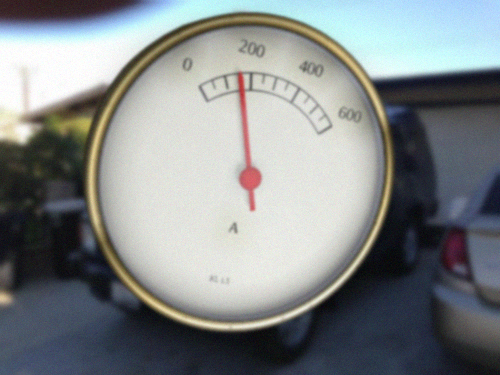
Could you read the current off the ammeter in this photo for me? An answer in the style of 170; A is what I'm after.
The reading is 150; A
